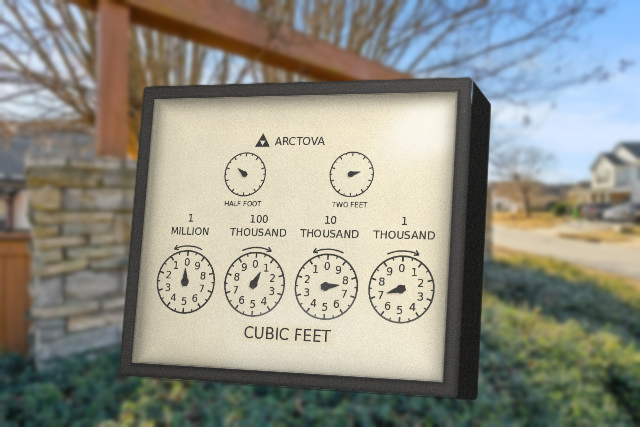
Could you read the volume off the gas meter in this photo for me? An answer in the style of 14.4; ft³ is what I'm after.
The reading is 7700; ft³
